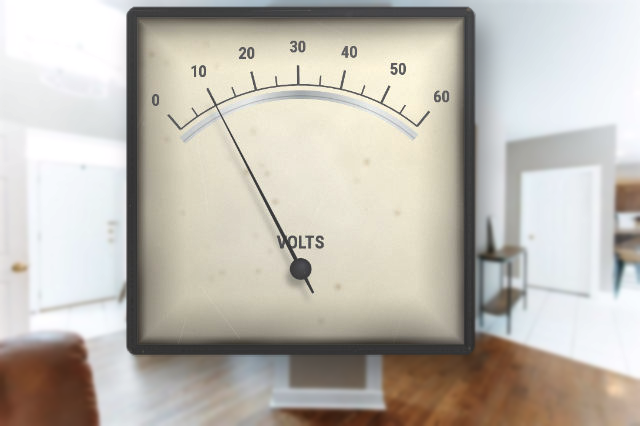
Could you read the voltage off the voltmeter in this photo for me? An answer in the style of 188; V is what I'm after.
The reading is 10; V
